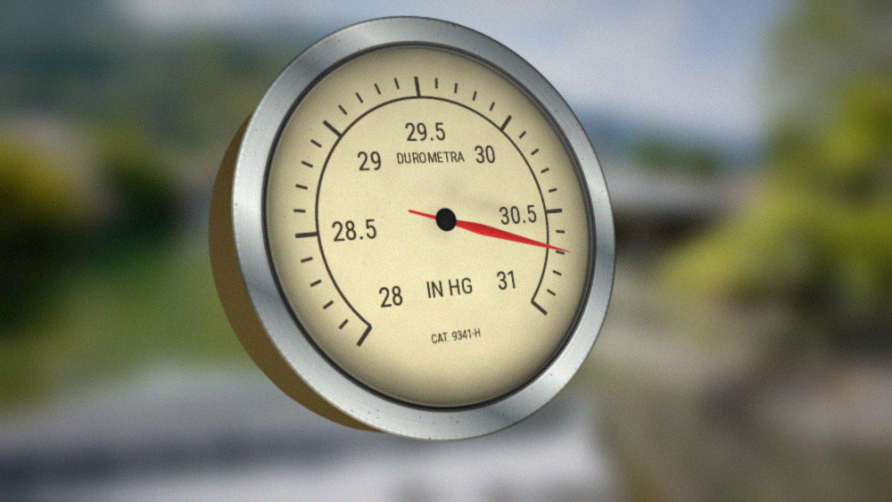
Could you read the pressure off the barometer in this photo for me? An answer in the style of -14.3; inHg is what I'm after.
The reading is 30.7; inHg
